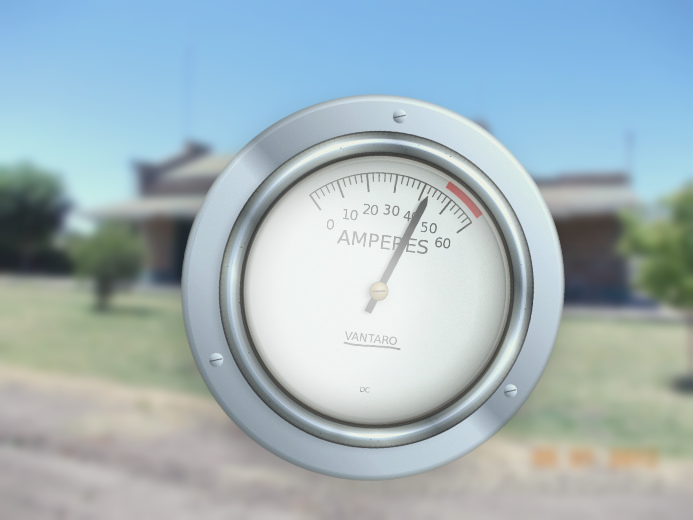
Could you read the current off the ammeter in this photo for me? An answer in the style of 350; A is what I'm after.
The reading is 42; A
